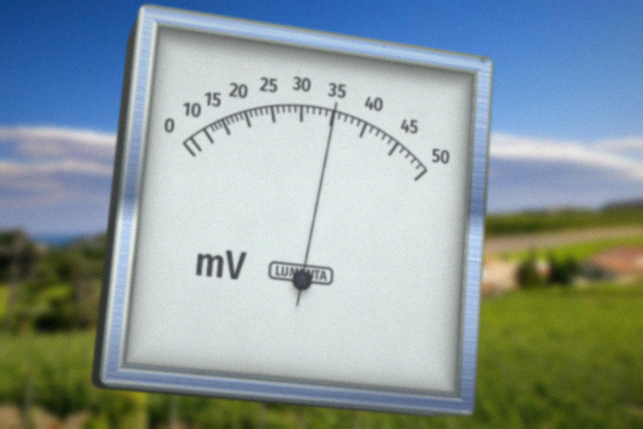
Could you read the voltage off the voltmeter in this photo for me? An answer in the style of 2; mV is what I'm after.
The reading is 35; mV
